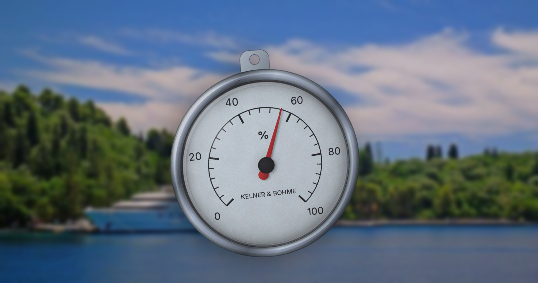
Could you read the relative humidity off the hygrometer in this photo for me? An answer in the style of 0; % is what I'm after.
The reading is 56; %
